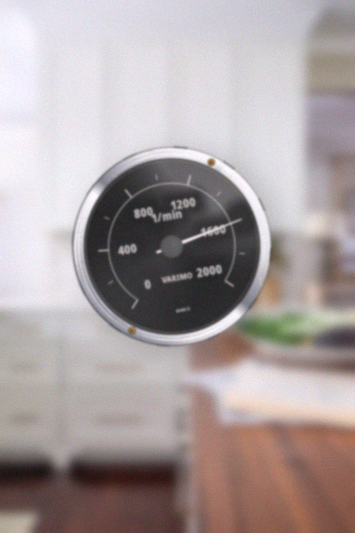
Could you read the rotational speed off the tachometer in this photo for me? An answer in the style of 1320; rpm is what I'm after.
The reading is 1600; rpm
